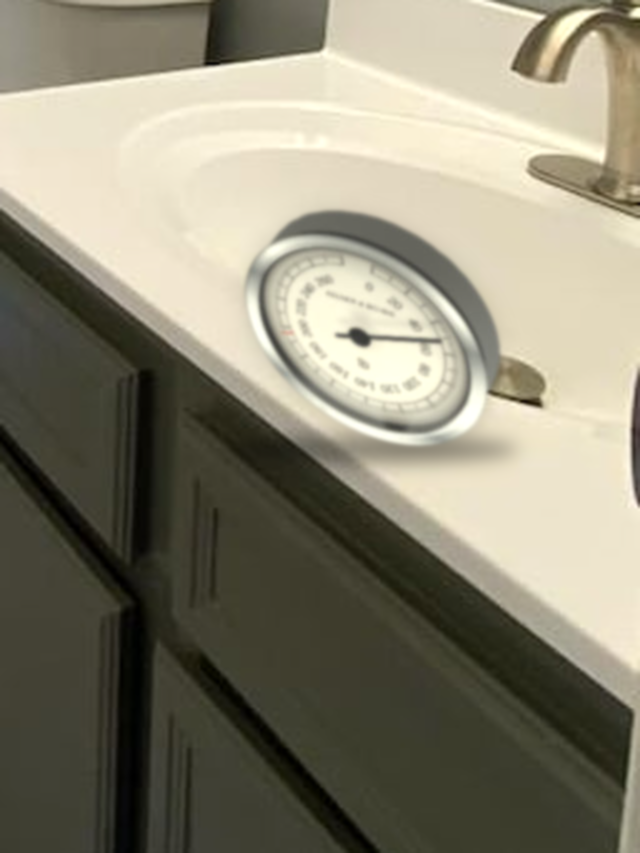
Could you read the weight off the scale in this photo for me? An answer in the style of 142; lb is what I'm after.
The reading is 50; lb
